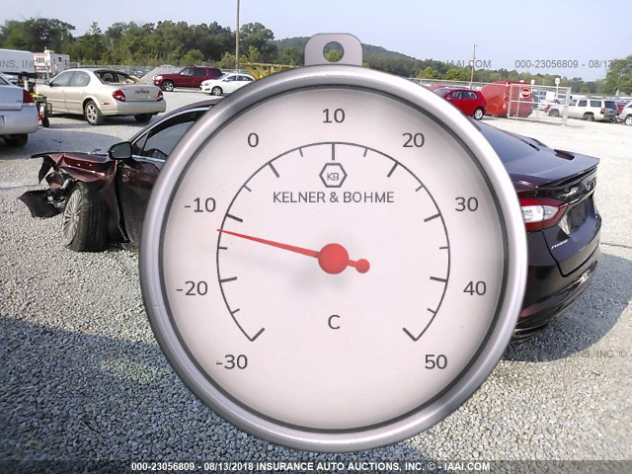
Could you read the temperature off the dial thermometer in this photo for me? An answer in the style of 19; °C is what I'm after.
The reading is -12.5; °C
